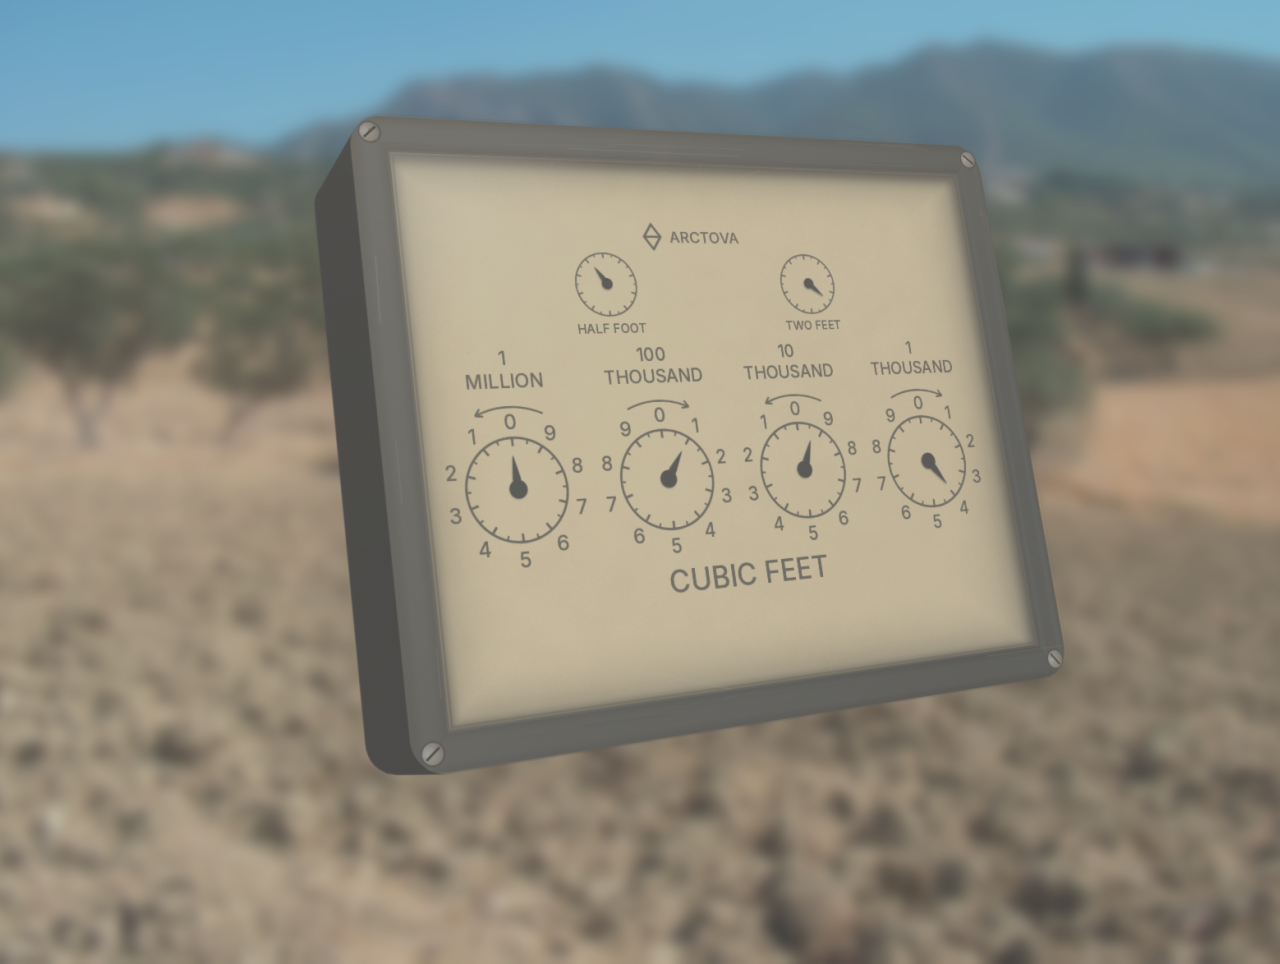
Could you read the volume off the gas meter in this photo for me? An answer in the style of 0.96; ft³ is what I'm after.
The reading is 9400; ft³
